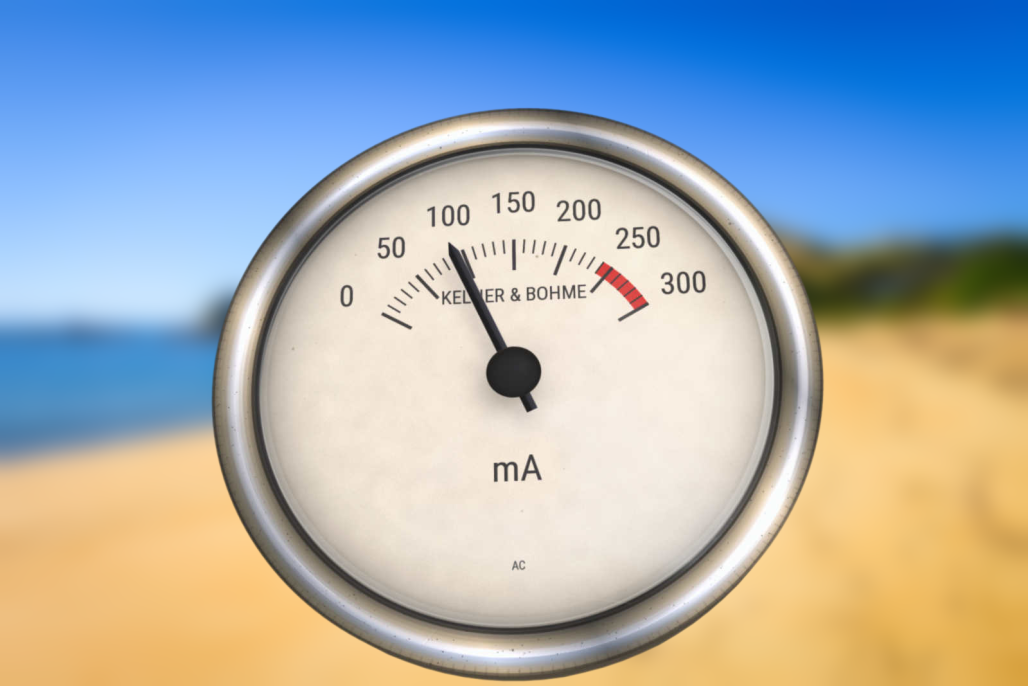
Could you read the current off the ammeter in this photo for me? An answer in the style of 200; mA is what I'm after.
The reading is 90; mA
